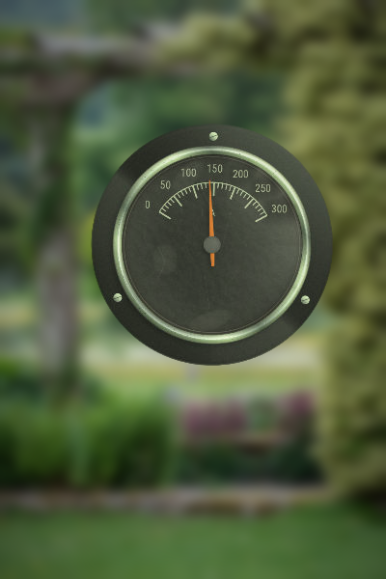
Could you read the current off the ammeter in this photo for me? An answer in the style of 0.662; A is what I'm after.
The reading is 140; A
